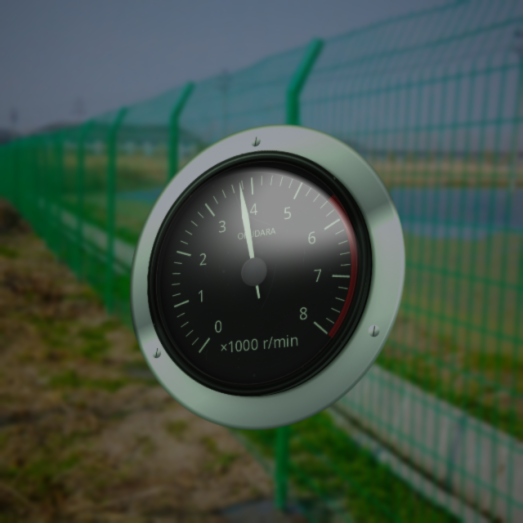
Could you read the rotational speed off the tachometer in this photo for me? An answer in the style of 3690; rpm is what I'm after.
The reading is 3800; rpm
